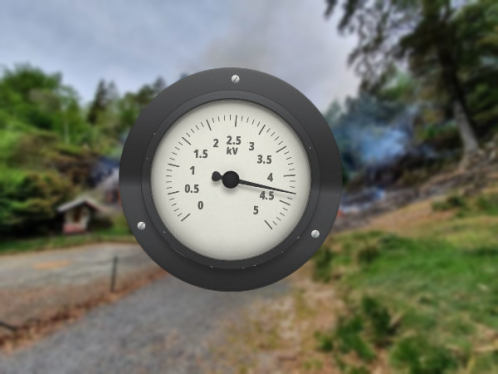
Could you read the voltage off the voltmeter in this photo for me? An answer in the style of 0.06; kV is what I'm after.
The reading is 4.3; kV
